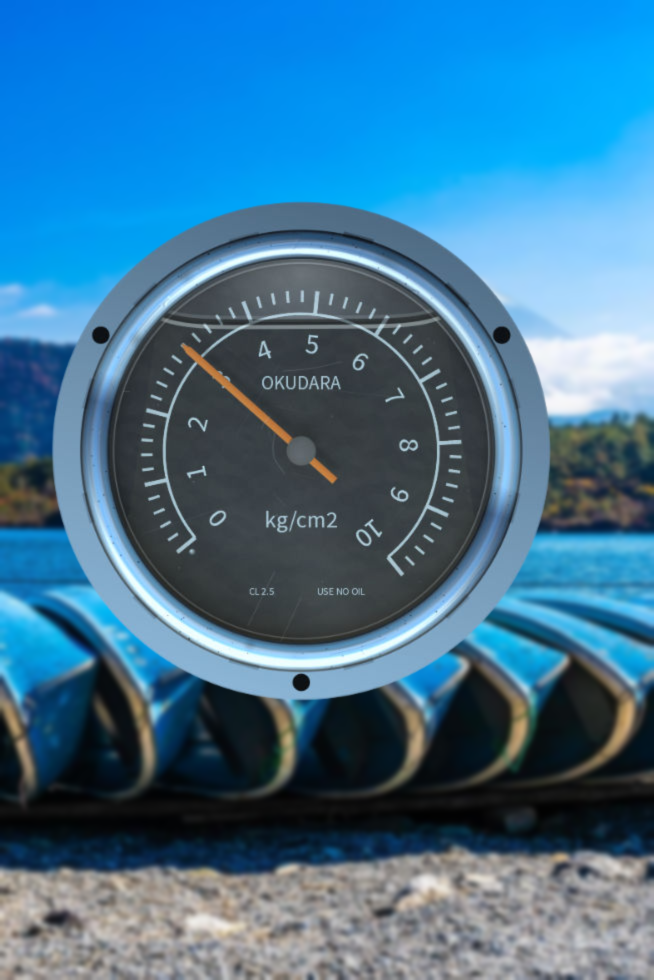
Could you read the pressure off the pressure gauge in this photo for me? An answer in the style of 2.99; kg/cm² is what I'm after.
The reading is 3; kg/cm²
